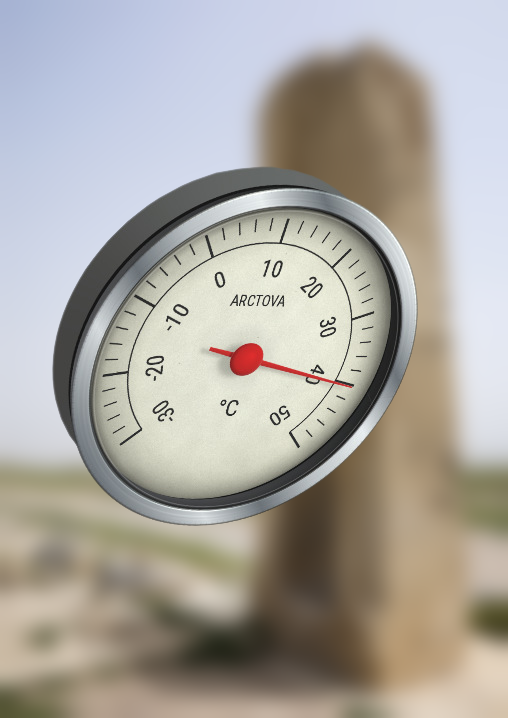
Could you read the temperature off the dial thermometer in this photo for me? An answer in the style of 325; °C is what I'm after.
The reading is 40; °C
